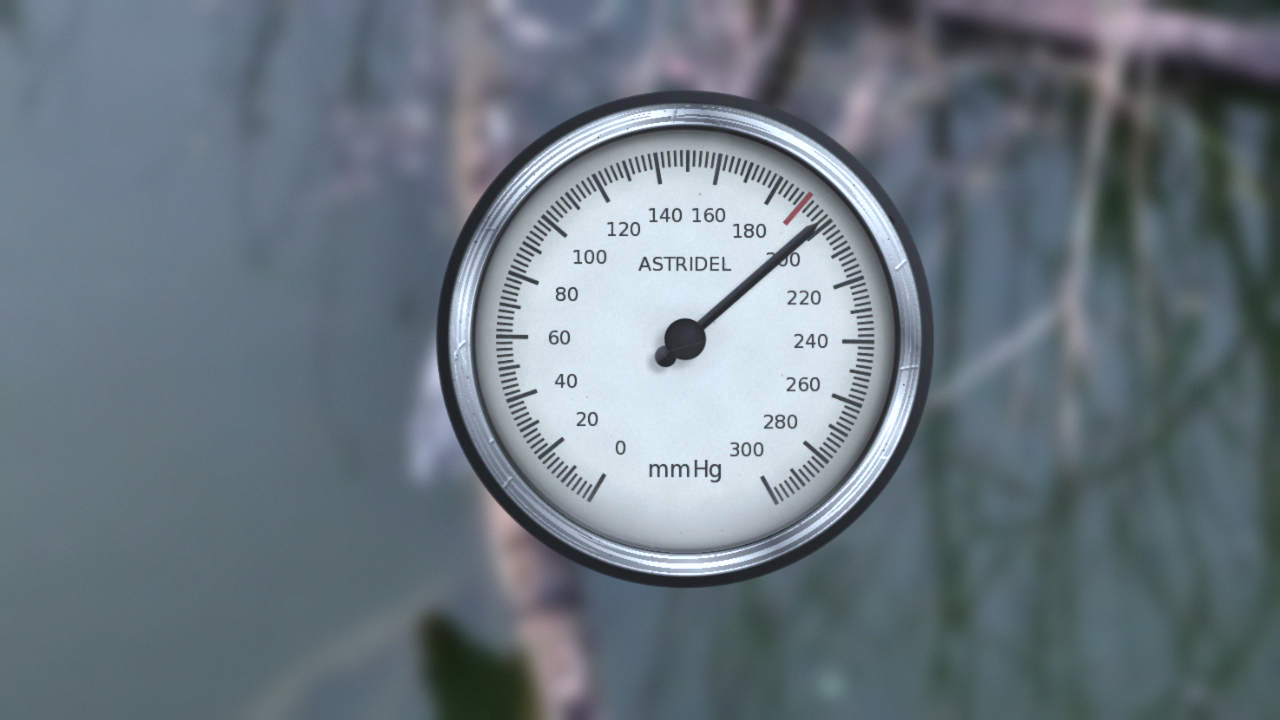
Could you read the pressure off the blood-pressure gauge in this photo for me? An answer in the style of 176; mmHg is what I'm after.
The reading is 198; mmHg
